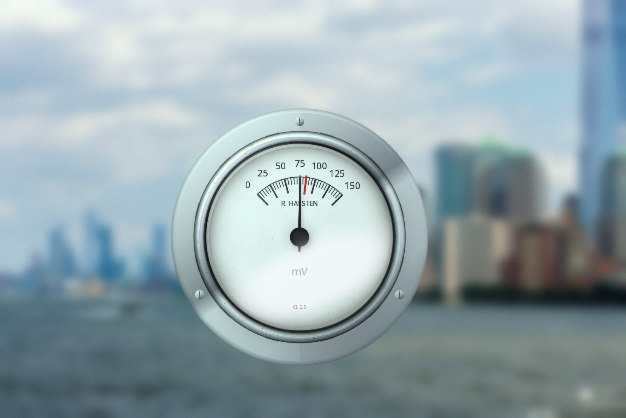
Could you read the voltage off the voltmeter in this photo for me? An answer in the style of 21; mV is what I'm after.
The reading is 75; mV
